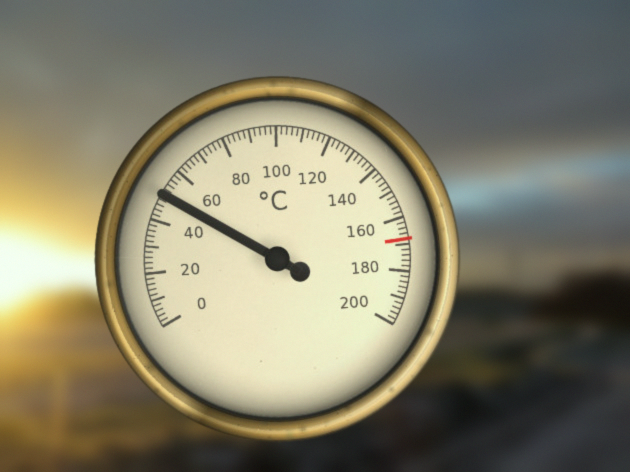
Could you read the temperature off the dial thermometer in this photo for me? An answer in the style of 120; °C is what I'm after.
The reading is 50; °C
